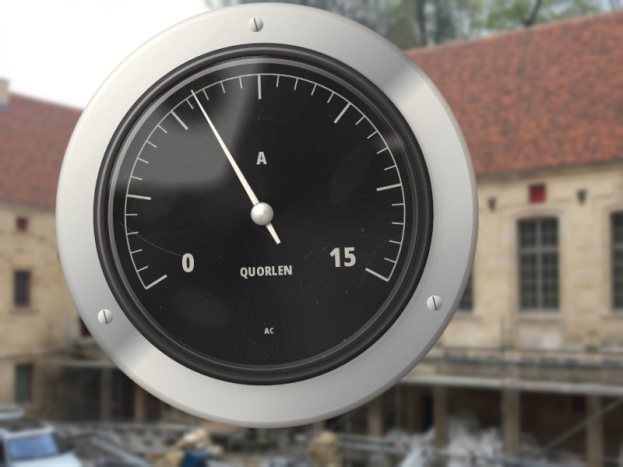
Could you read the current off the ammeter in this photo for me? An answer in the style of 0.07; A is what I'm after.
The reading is 5.75; A
